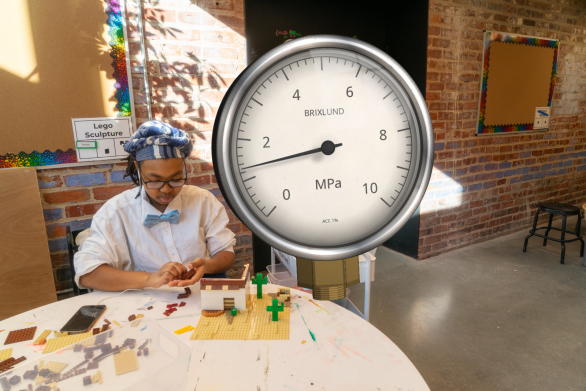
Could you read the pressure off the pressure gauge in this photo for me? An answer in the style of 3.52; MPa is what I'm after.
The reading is 1.3; MPa
